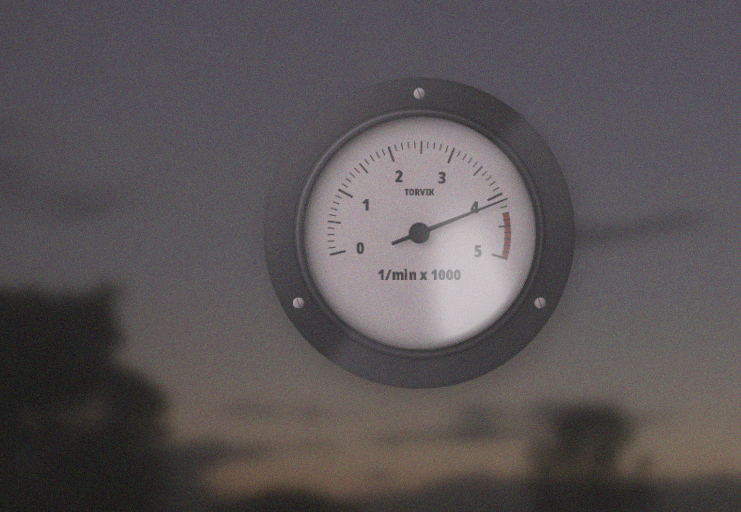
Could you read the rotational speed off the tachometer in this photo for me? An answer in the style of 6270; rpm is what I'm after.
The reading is 4100; rpm
